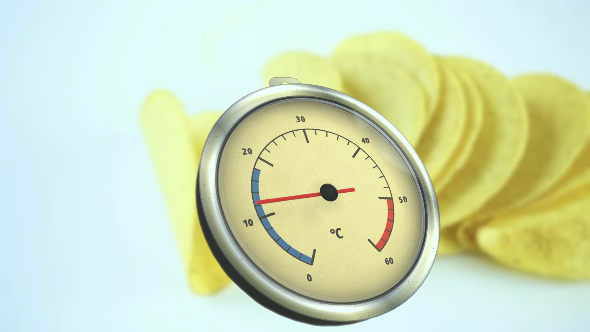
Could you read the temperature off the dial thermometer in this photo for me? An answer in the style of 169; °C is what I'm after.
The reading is 12; °C
